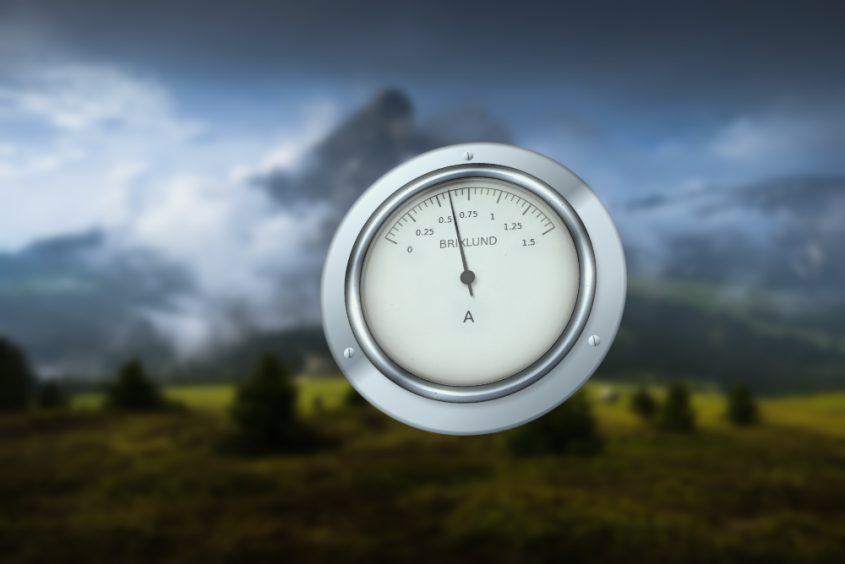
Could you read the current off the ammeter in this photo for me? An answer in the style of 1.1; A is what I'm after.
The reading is 0.6; A
